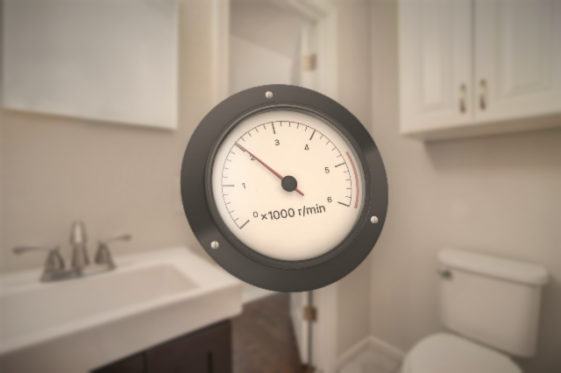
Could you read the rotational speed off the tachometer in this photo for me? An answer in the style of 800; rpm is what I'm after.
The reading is 2000; rpm
